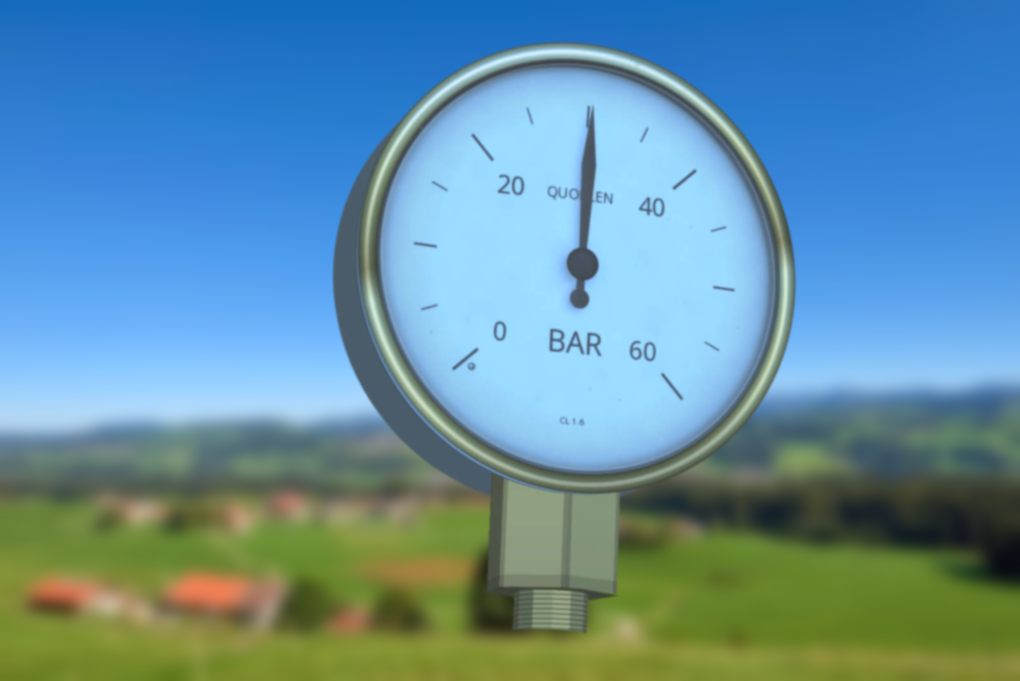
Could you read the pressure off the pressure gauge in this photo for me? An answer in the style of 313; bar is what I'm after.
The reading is 30; bar
